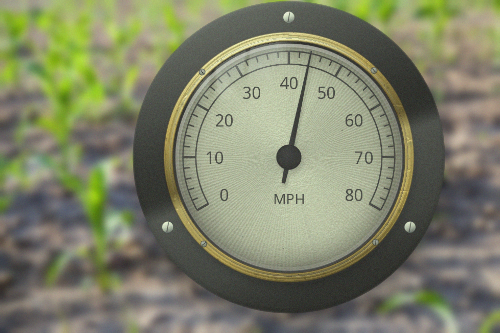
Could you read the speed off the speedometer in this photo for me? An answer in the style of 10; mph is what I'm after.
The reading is 44; mph
